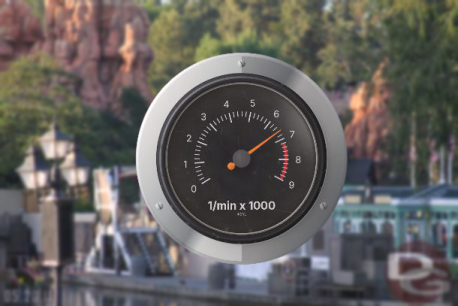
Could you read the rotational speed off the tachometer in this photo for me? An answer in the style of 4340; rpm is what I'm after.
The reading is 6600; rpm
